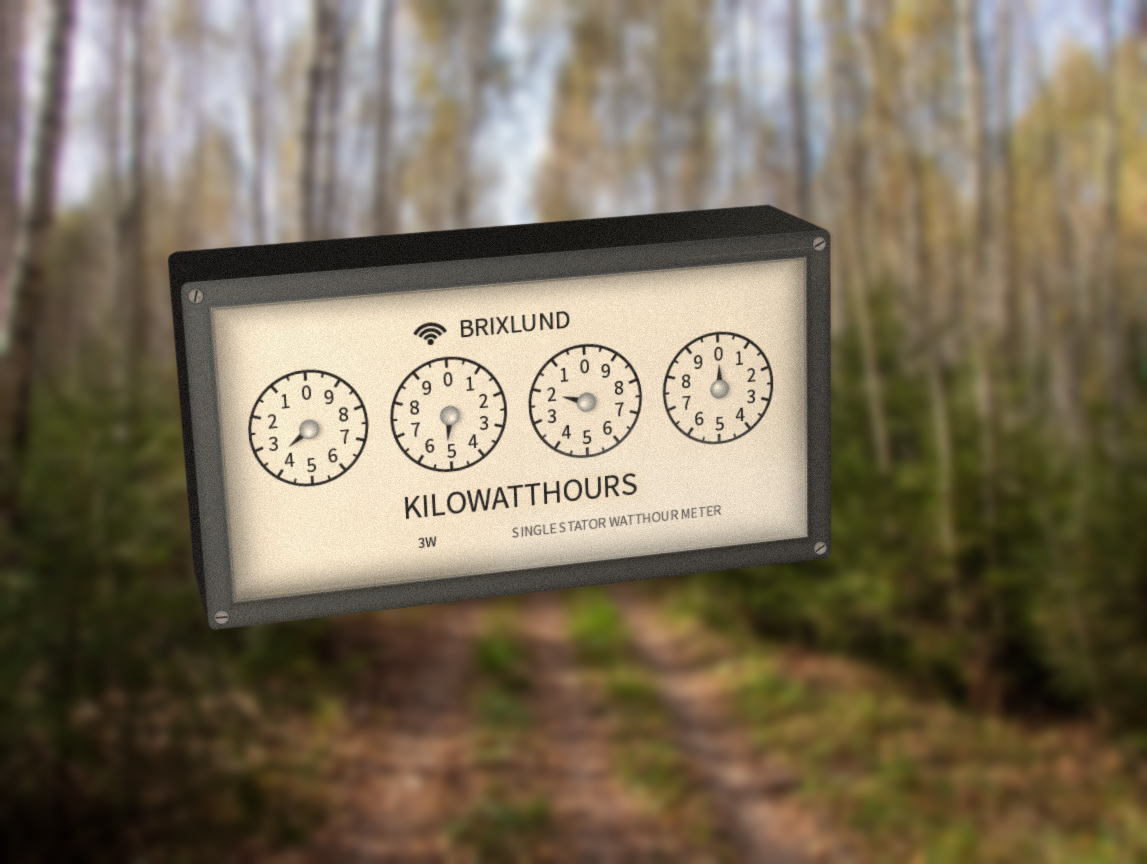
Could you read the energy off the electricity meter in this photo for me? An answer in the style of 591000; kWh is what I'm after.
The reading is 3520; kWh
